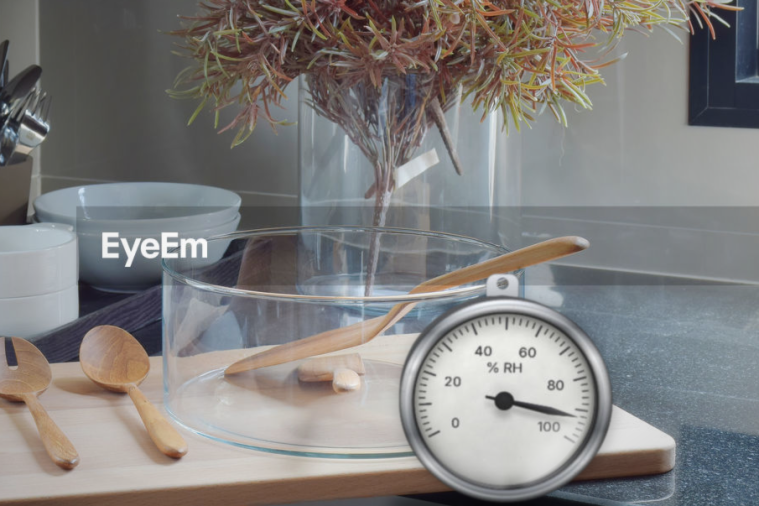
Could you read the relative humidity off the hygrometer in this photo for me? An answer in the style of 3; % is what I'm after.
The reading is 92; %
